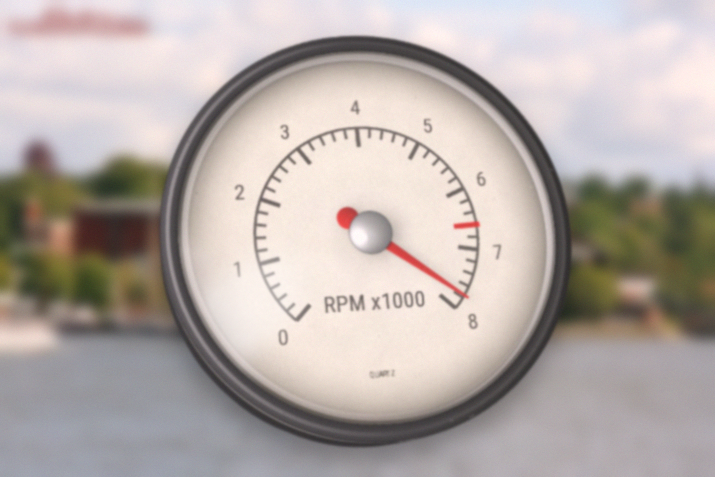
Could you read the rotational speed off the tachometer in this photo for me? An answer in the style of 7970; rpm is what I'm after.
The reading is 7800; rpm
